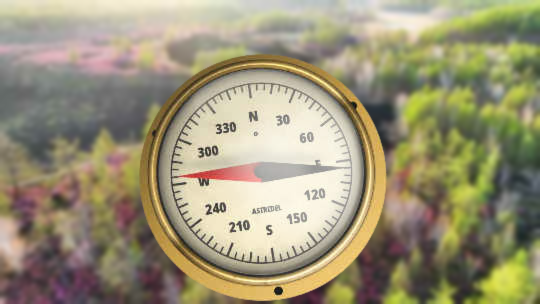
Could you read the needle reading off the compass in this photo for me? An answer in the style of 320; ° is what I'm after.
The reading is 275; °
